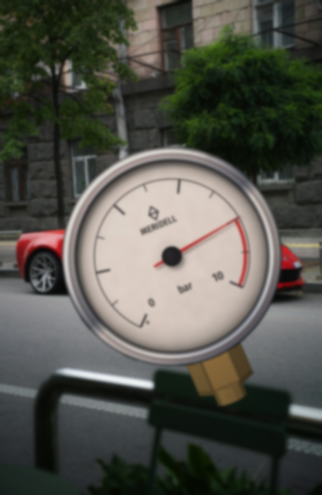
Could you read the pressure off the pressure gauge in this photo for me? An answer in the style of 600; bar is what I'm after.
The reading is 8; bar
